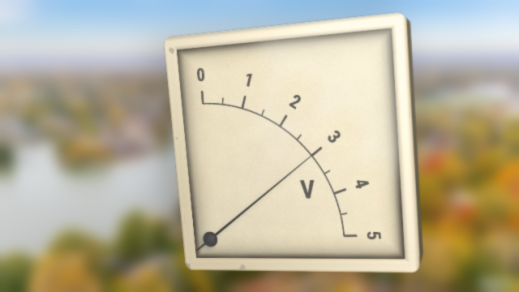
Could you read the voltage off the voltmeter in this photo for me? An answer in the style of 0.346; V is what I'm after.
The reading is 3; V
